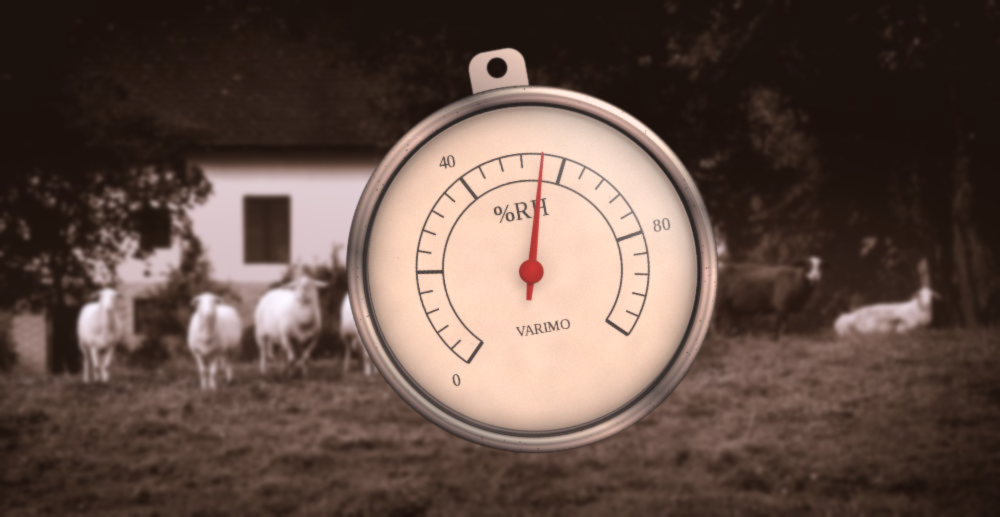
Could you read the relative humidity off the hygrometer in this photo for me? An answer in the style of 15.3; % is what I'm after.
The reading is 56; %
